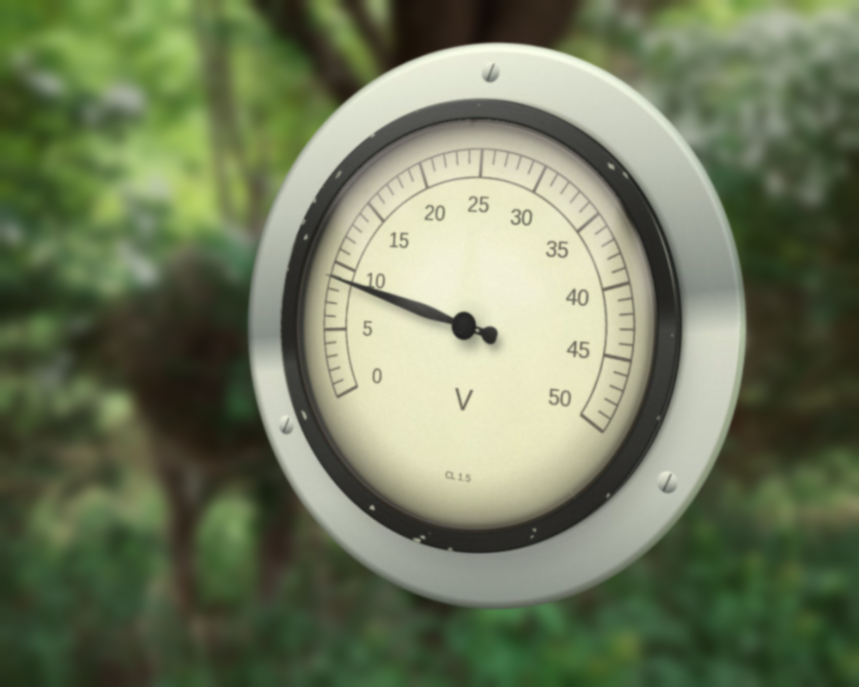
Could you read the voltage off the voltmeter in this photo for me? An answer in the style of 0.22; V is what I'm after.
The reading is 9; V
